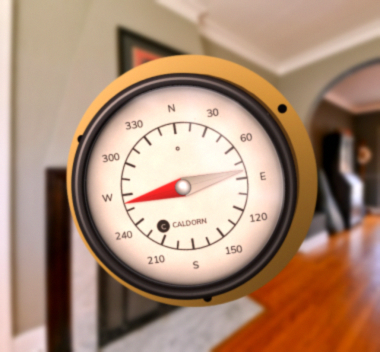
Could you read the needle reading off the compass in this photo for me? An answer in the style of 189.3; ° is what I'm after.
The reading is 262.5; °
